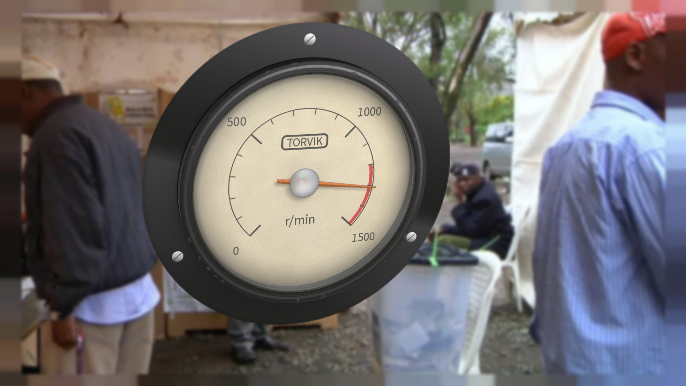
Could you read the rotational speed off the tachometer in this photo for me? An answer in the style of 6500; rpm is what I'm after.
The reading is 1300; rpm
